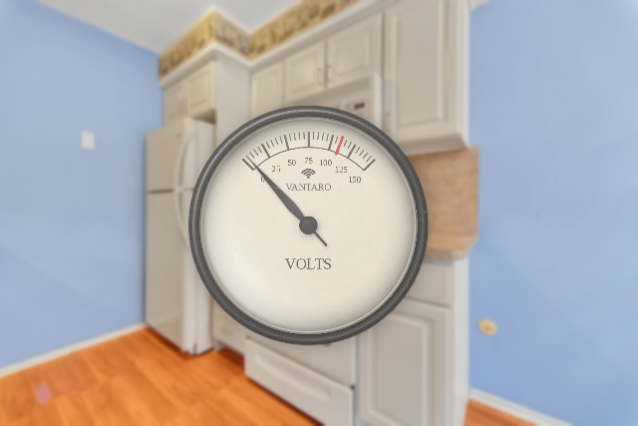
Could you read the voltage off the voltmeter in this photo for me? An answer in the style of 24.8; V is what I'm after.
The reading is 5; V
